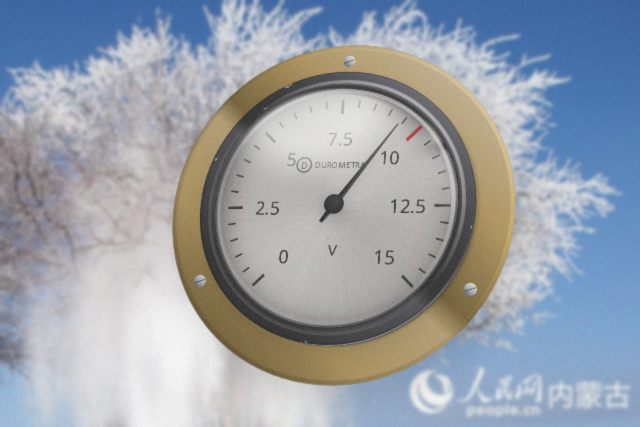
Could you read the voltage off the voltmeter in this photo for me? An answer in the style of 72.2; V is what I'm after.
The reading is 9.5; V
